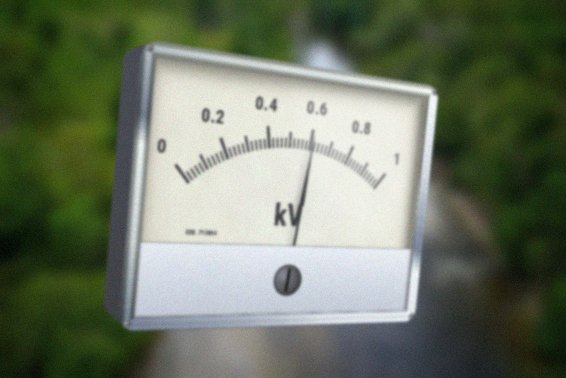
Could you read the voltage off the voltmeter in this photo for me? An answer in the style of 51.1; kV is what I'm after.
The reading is 0.6; kV
